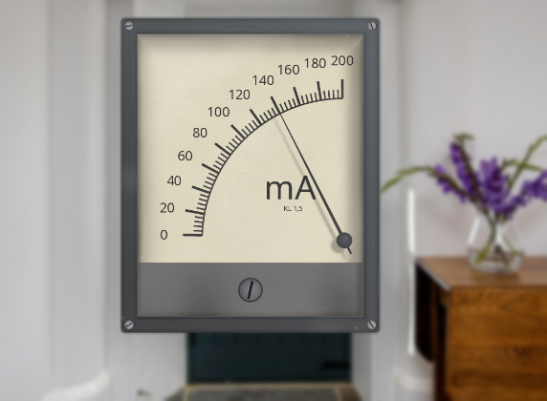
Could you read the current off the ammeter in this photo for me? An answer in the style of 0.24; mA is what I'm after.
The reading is 140; mA
